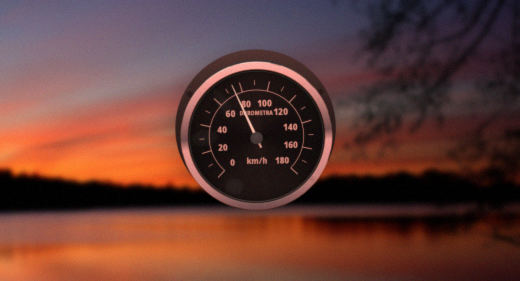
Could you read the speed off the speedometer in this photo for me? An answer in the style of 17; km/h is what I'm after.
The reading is 75; km/h
